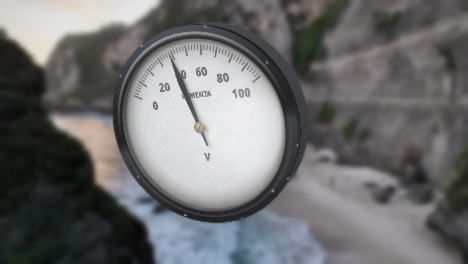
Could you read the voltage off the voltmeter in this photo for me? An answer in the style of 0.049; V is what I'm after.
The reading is 40; V
